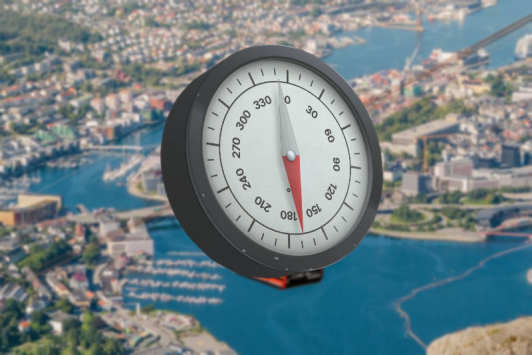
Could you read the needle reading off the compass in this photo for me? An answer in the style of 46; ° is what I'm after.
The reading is 170; °
